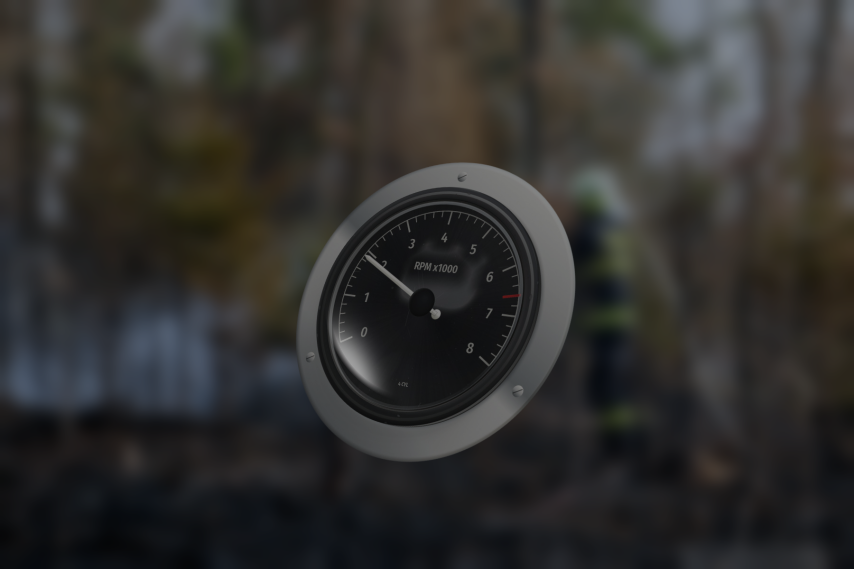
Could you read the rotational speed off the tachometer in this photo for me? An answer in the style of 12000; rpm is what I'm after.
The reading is 1900; rpm
